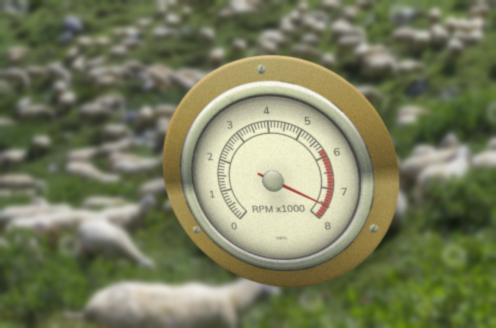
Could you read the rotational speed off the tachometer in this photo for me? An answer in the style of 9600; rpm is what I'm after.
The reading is 7500; rpm
